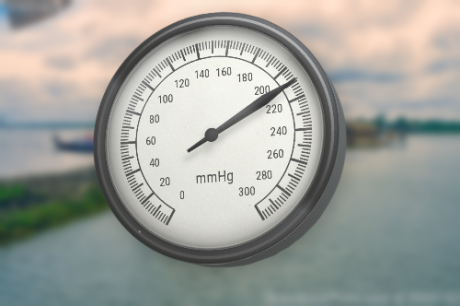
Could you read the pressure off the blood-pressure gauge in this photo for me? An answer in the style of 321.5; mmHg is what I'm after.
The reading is 210; mmHg
